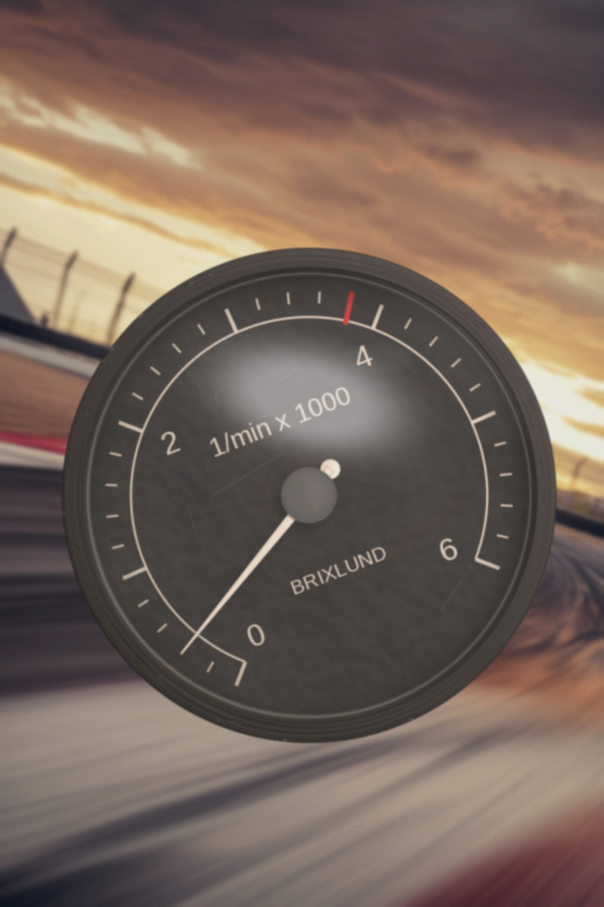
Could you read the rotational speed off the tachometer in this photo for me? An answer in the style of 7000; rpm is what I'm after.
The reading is 400; rpm
